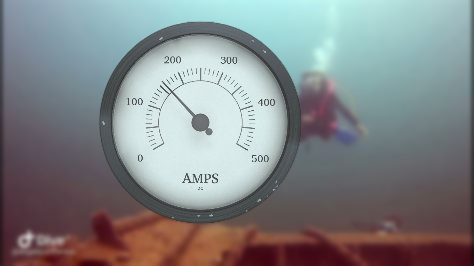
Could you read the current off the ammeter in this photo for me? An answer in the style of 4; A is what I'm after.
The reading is 160; A
